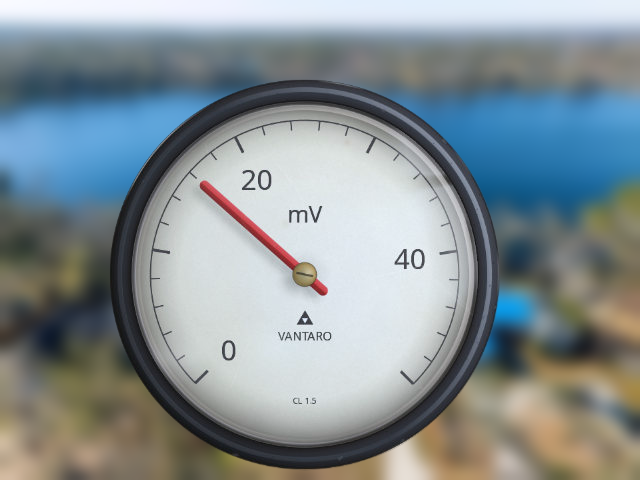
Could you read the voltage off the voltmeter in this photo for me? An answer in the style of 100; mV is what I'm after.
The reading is 16; mV
